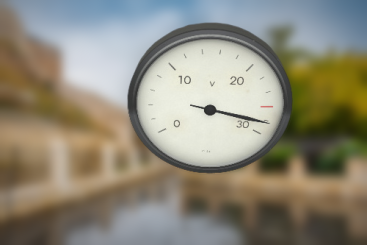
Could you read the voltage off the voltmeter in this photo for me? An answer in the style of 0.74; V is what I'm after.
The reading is 28; V
